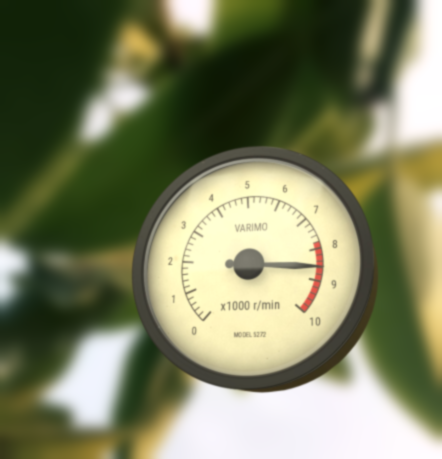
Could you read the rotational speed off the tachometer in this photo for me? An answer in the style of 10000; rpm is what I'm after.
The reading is 8600; rpm
